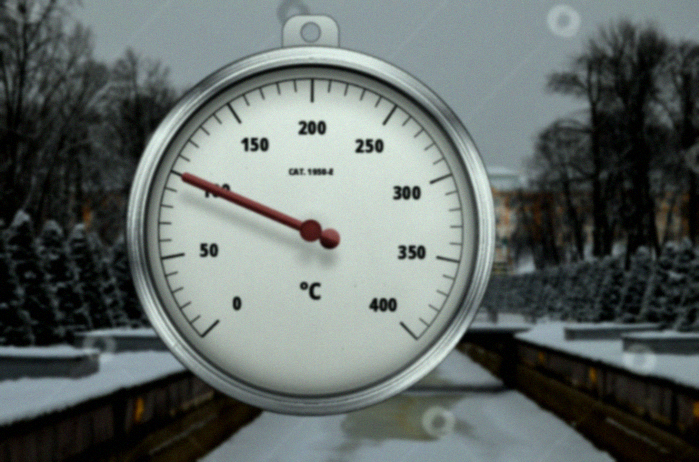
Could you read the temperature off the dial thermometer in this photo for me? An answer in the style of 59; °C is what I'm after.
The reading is 100; °C
